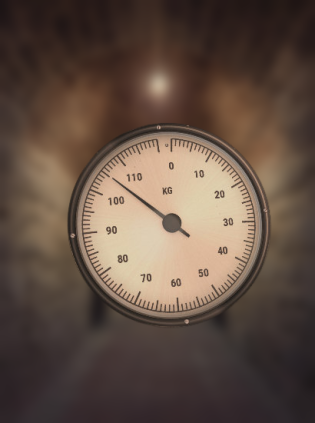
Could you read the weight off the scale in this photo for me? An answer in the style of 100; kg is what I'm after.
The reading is 105; kg
